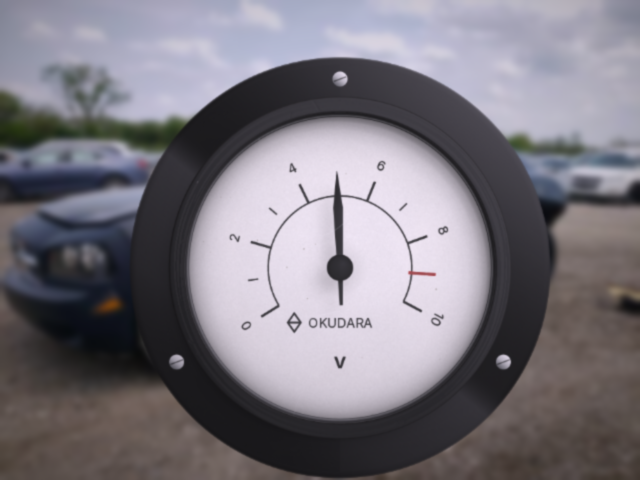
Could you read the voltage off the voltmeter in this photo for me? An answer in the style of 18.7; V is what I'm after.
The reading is 5; V
